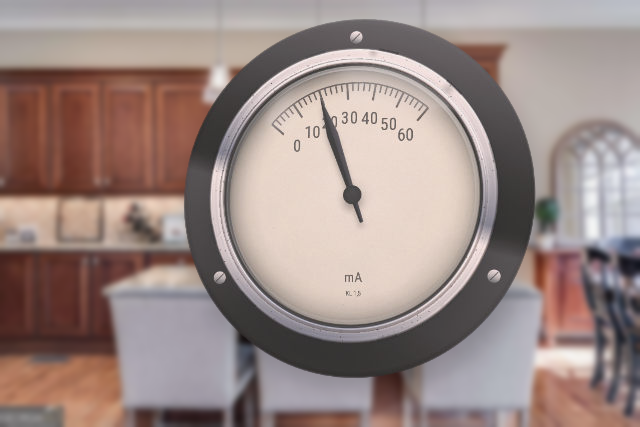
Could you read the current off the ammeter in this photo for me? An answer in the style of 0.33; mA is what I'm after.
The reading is 20; mA
